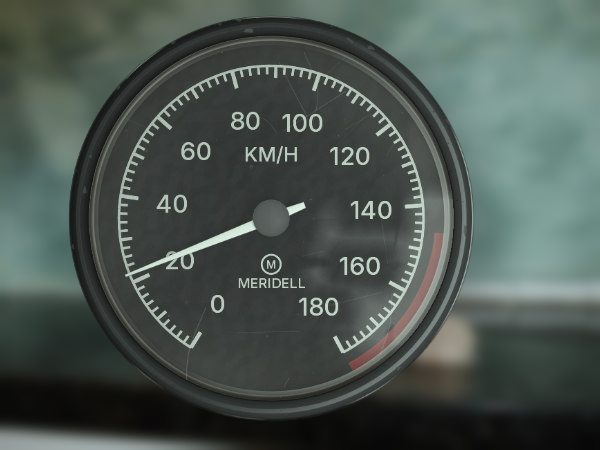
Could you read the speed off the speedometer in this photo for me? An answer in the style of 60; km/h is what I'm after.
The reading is 22; km/h
